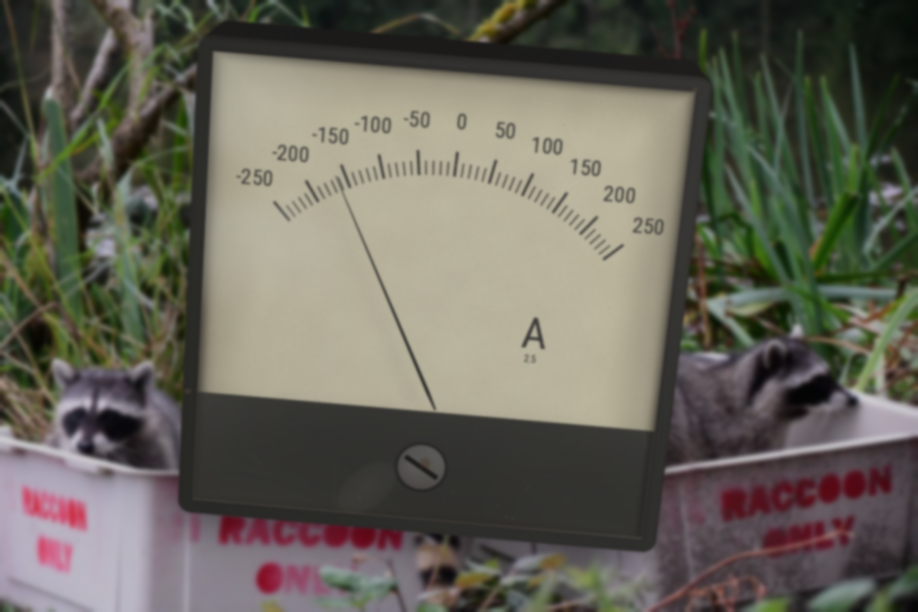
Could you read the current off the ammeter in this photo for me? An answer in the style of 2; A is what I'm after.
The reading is -160; A
